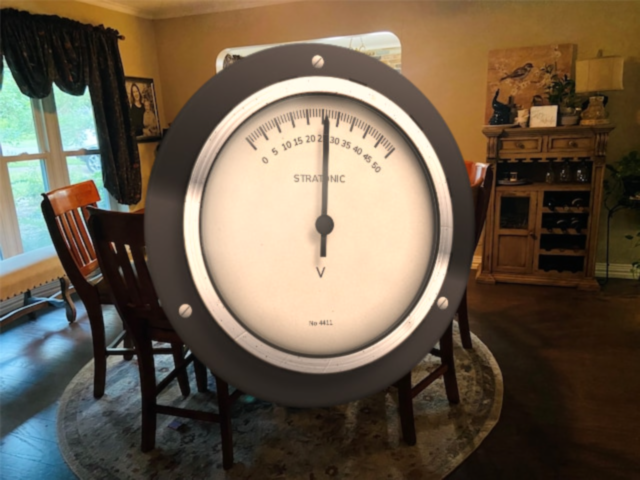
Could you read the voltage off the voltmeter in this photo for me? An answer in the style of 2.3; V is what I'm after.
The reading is 25; V
